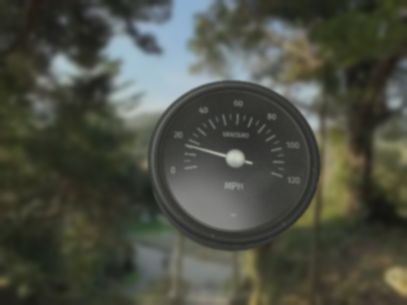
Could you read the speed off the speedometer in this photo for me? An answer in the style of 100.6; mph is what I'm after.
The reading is 15; mph
